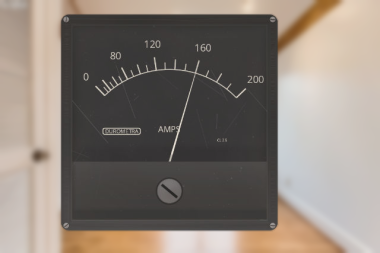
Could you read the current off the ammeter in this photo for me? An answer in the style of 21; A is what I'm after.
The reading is 160; A
